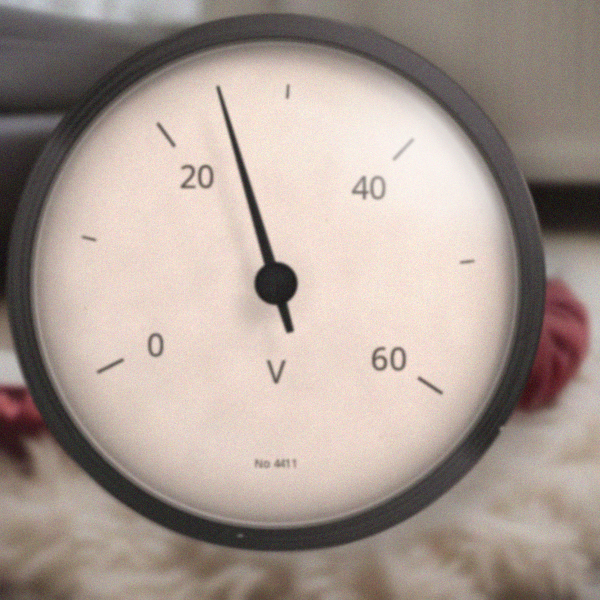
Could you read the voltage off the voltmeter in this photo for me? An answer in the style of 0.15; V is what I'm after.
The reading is 25; V
